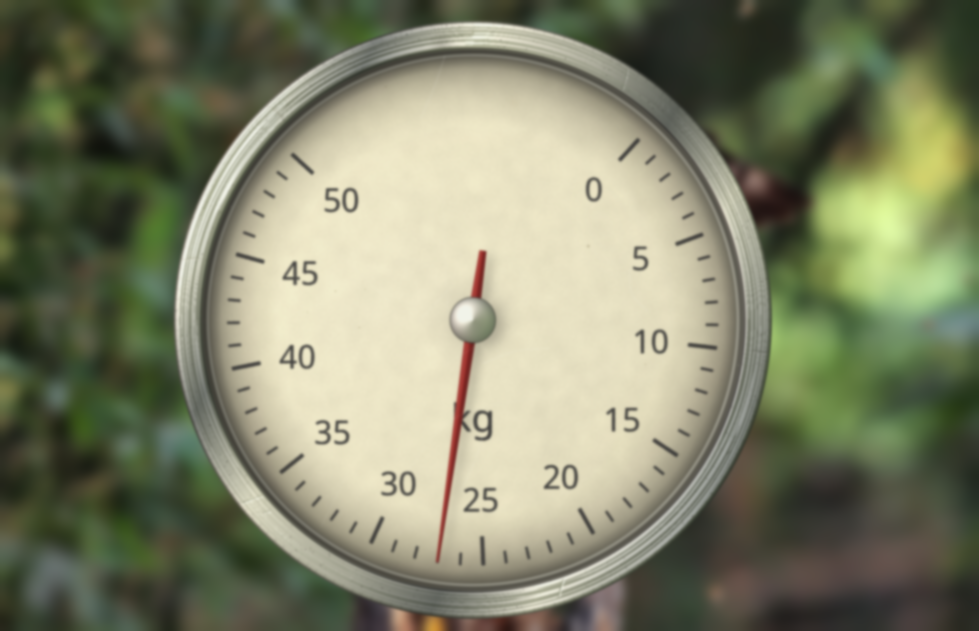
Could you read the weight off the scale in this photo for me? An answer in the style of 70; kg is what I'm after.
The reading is 27; kg
